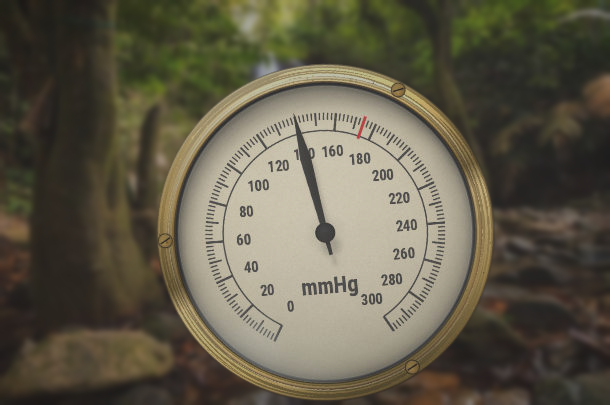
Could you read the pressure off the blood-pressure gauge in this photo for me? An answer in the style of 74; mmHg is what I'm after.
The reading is 140; mmHg
